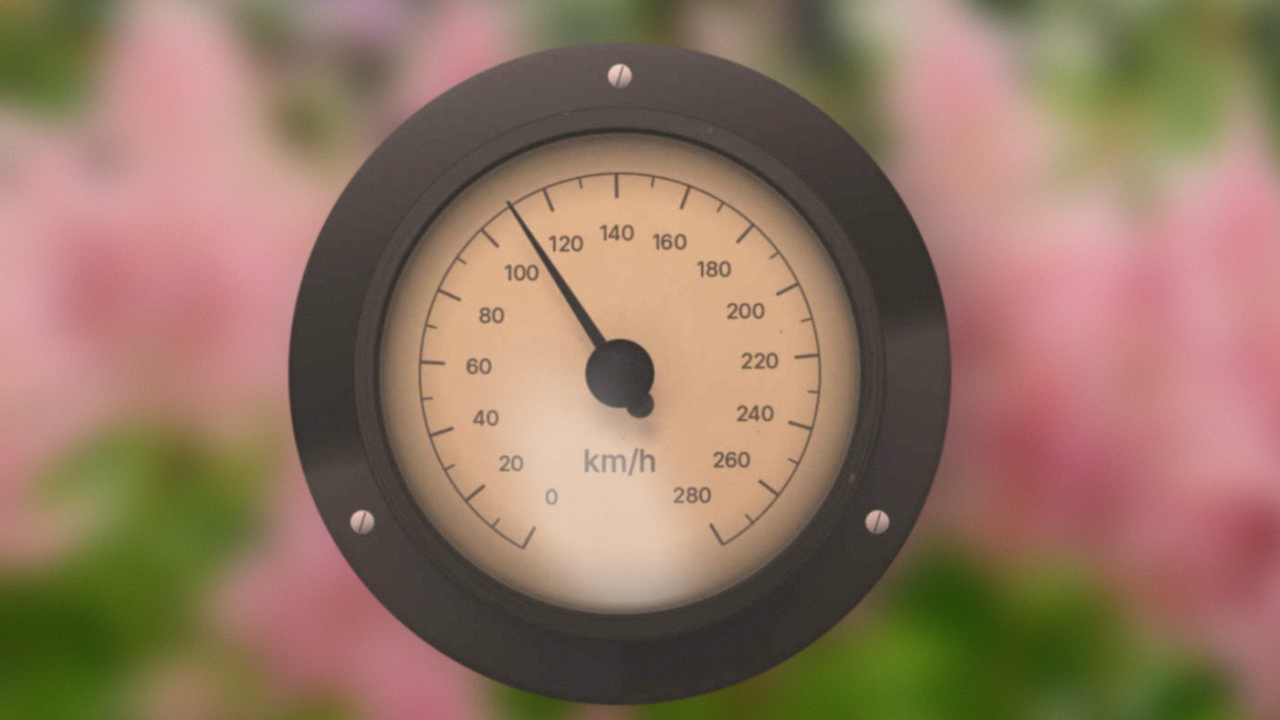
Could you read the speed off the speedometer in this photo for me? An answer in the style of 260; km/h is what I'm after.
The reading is 110; km/h
